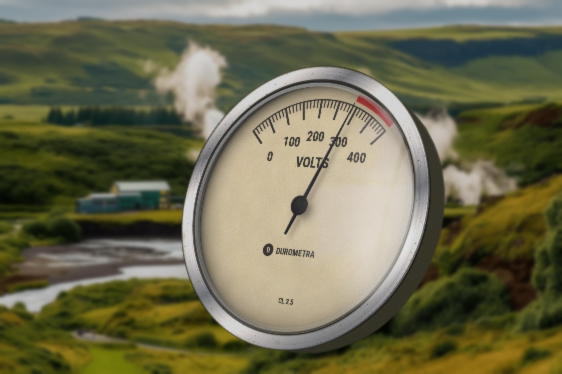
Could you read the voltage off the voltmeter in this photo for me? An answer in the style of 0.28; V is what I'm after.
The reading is 300; V
